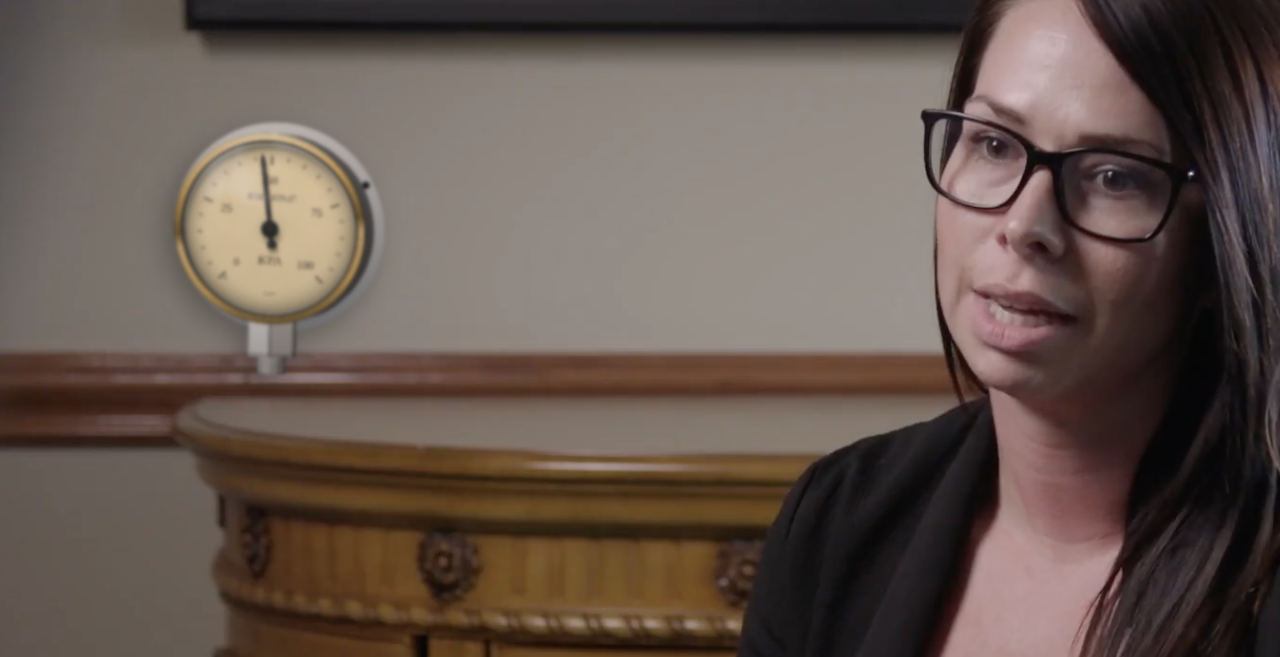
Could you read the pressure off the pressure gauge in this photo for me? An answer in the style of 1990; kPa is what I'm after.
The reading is 47.5; kPa
